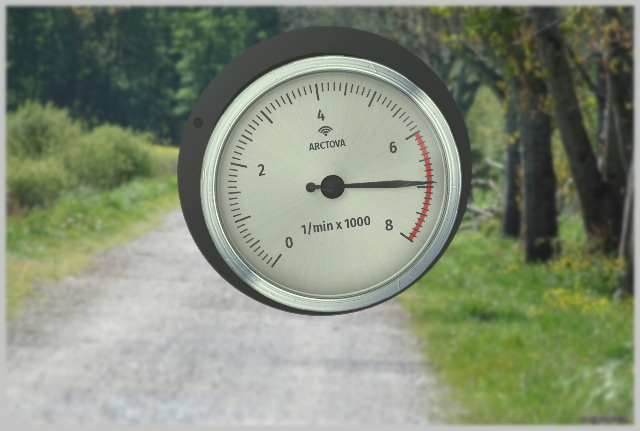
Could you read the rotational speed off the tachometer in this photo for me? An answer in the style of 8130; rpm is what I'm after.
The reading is 6900; rpm
